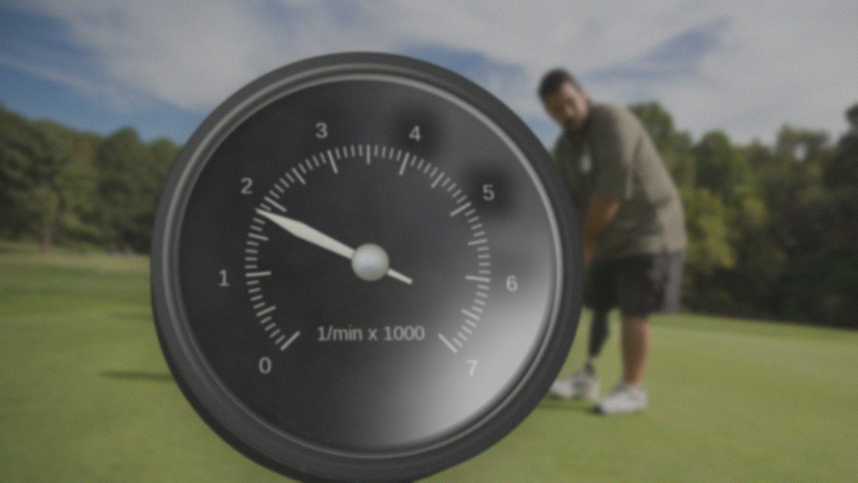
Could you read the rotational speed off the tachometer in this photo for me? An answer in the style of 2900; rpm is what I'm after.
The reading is 1800; rpm
